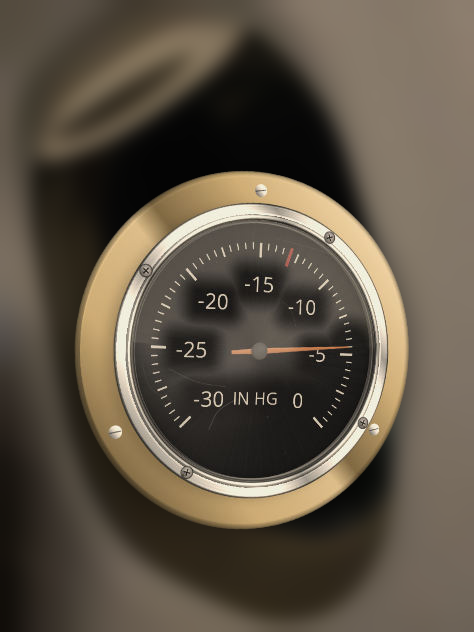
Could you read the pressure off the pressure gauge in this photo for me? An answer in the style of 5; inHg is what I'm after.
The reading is -5.5; inHg
